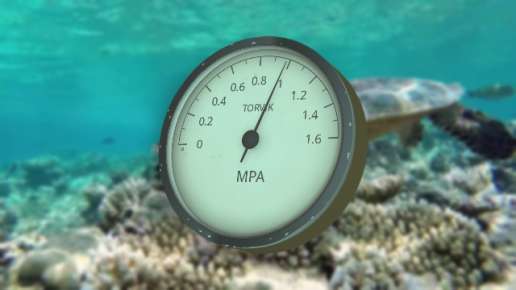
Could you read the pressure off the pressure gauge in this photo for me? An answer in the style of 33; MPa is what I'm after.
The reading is 1; MPa
